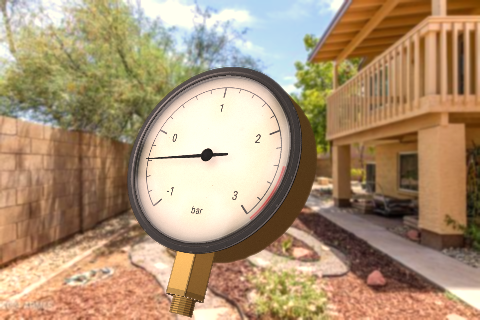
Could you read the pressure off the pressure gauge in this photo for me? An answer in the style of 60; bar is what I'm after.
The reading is -0.4; bar
